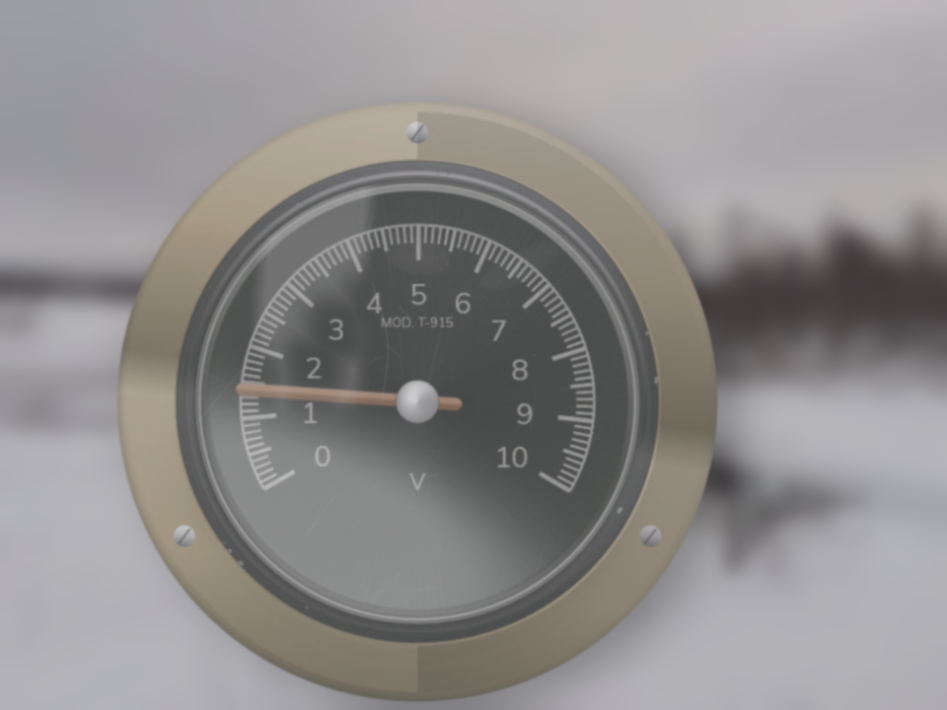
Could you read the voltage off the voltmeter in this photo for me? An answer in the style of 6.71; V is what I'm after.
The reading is 1.4; V
